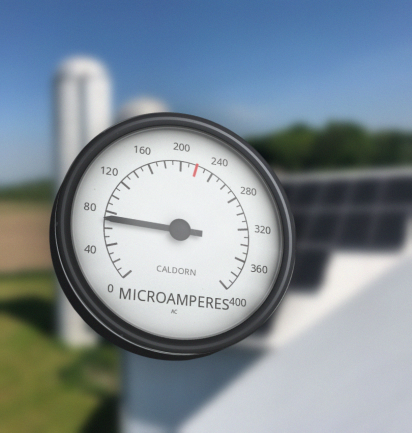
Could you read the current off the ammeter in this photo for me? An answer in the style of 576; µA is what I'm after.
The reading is 70; µA
